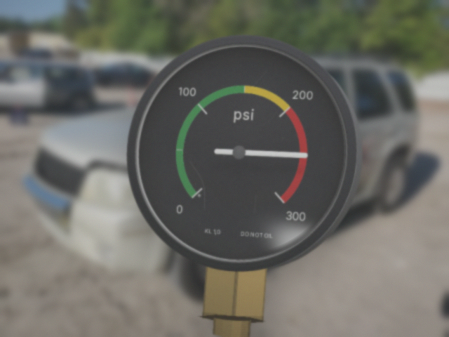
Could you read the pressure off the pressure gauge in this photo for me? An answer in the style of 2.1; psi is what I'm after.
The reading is 250; psi
